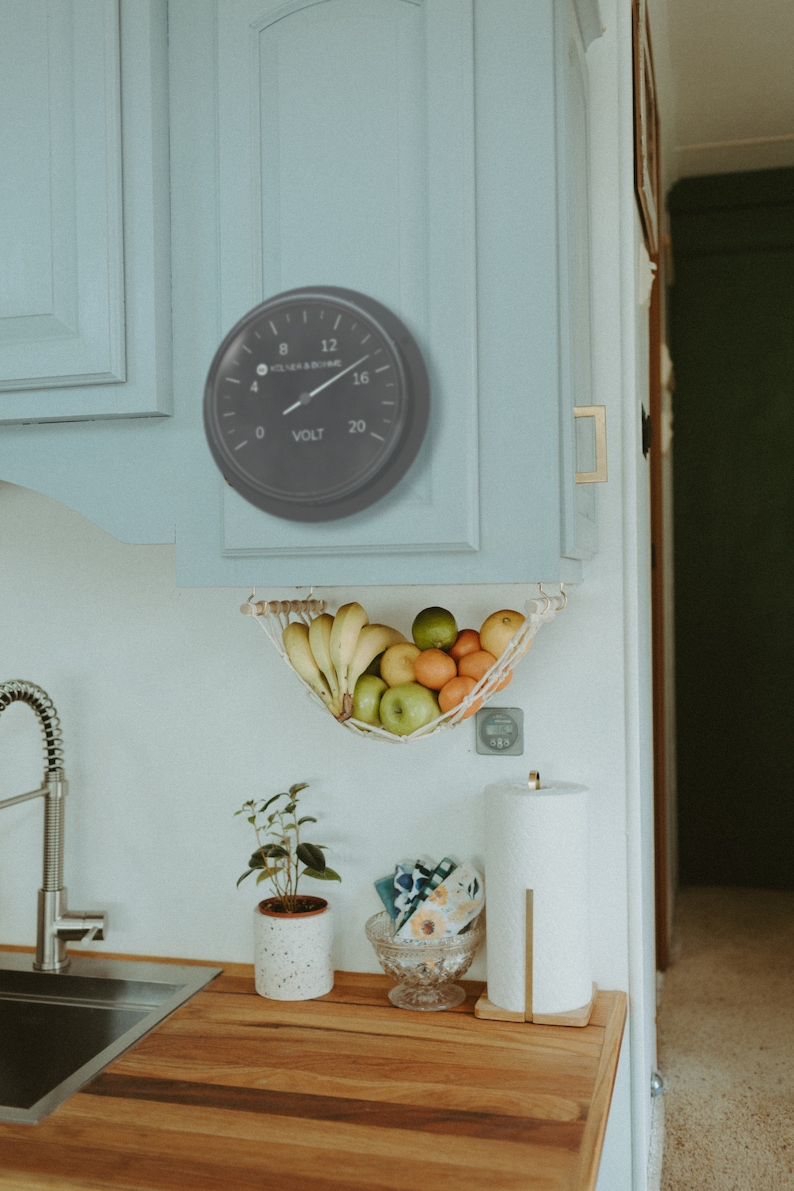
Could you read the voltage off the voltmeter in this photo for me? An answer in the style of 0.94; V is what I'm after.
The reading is 15; V
